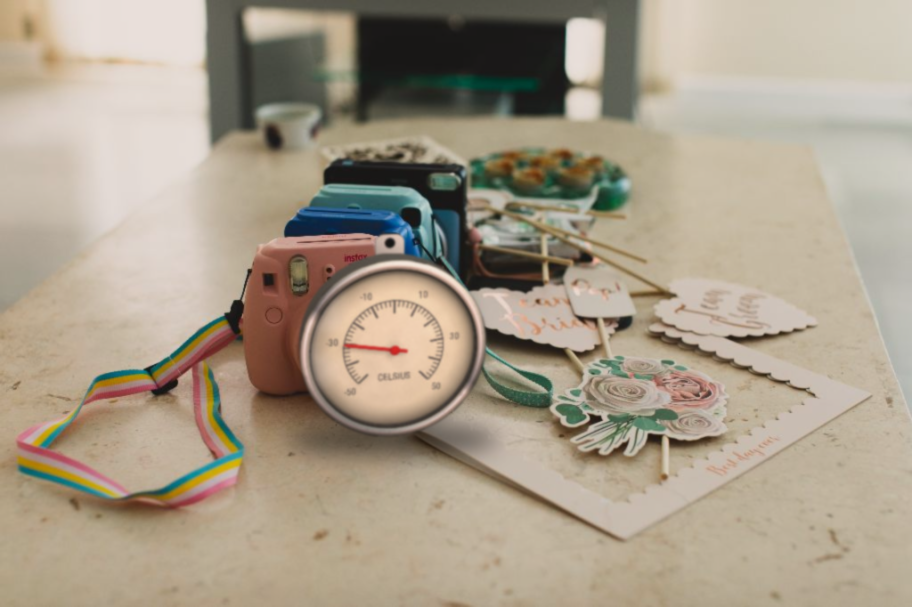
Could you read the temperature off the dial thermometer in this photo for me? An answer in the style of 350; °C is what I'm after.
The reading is -30; °C
